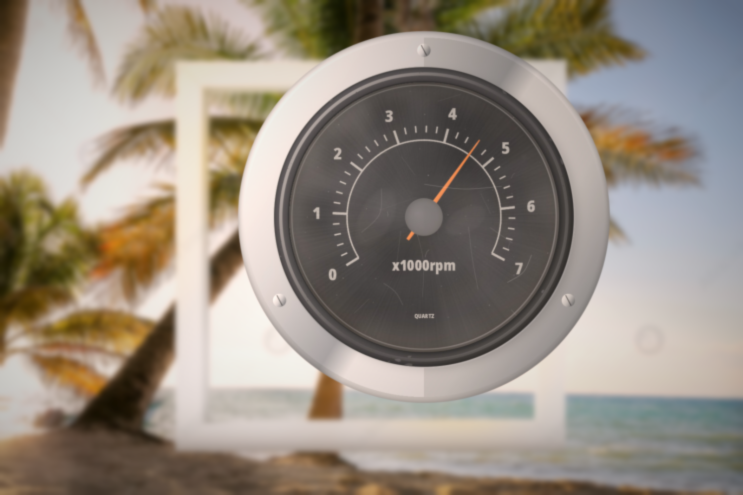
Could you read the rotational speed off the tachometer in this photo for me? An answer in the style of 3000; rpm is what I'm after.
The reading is 4600; rpm
